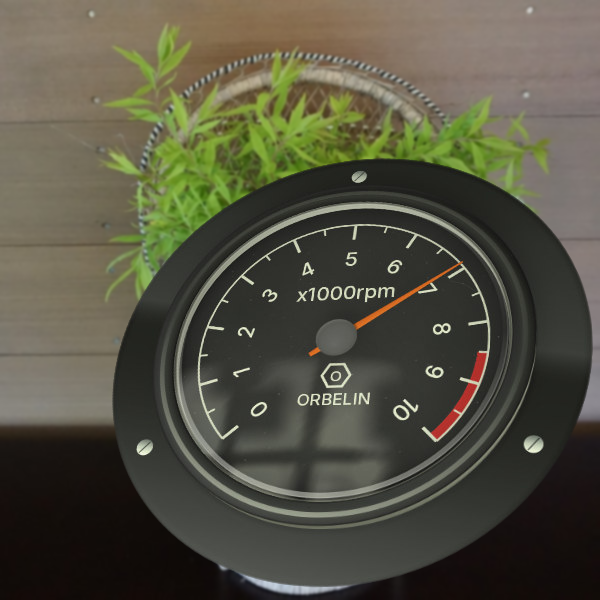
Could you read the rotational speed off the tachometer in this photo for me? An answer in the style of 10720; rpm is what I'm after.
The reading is 7000; rpm
